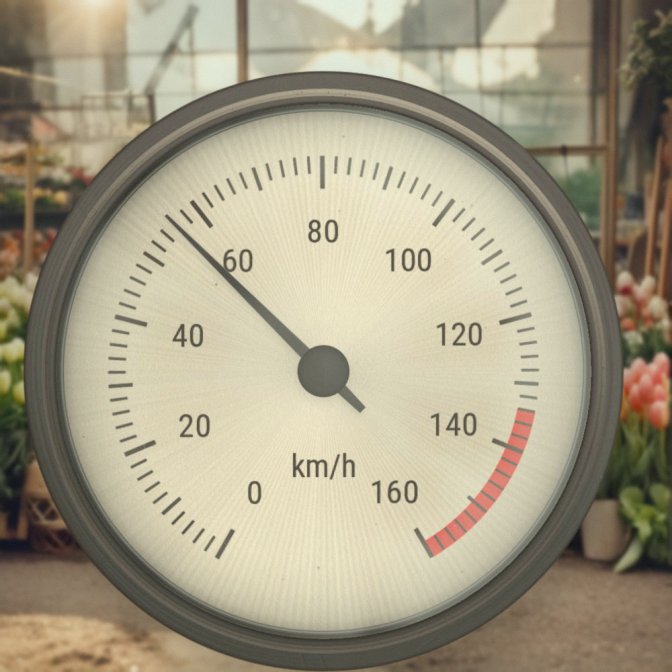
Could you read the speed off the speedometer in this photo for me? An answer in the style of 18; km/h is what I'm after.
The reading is 56; km/h
